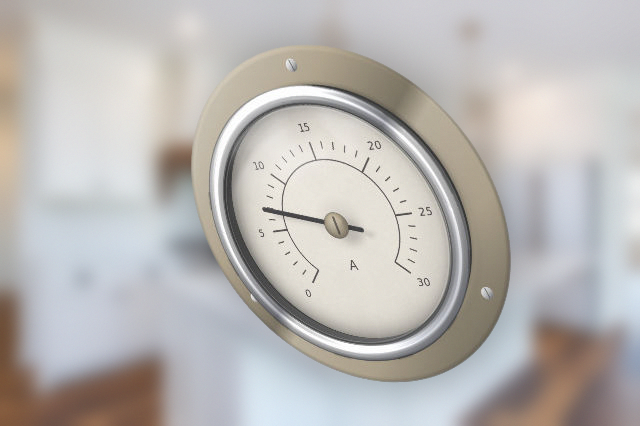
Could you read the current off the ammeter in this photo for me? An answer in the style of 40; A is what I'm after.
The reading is 7; A
